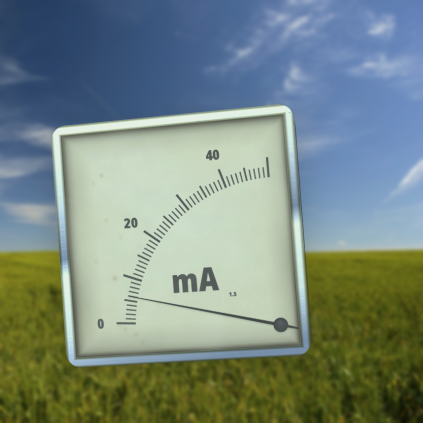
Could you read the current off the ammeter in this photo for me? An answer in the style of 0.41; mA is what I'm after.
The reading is 6; mA
